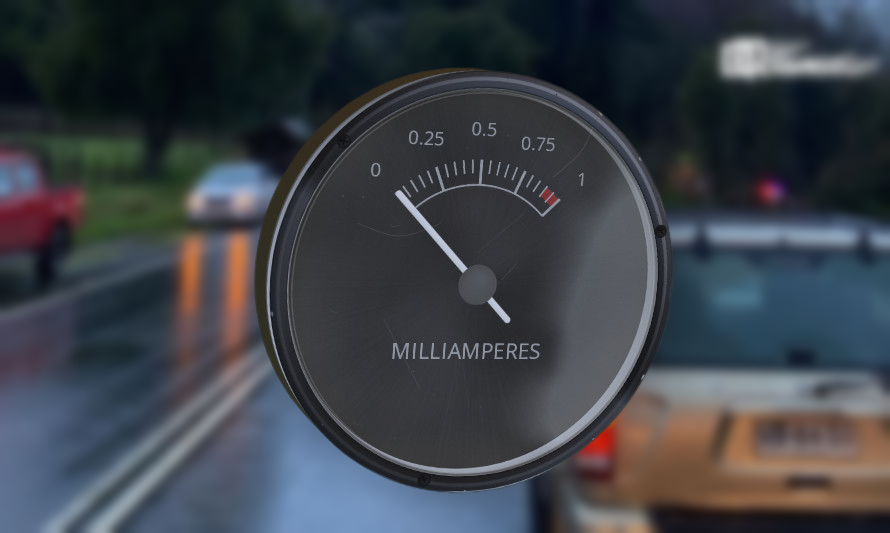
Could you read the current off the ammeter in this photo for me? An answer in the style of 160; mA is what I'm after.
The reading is 0; mA
